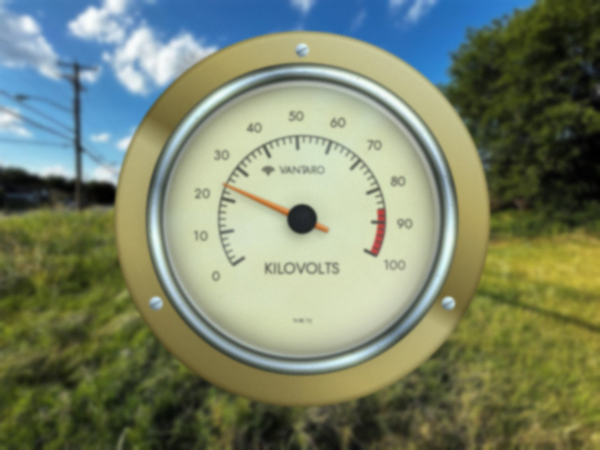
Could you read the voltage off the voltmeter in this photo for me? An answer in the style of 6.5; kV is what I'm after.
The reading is 24; kV
